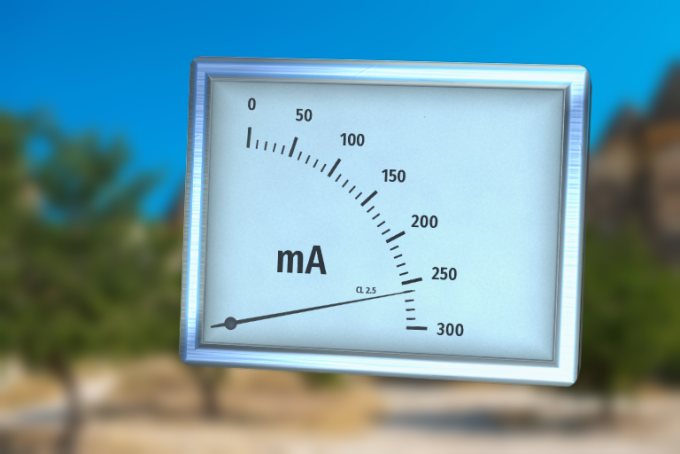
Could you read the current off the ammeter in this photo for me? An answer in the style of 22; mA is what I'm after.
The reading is 260; mA
